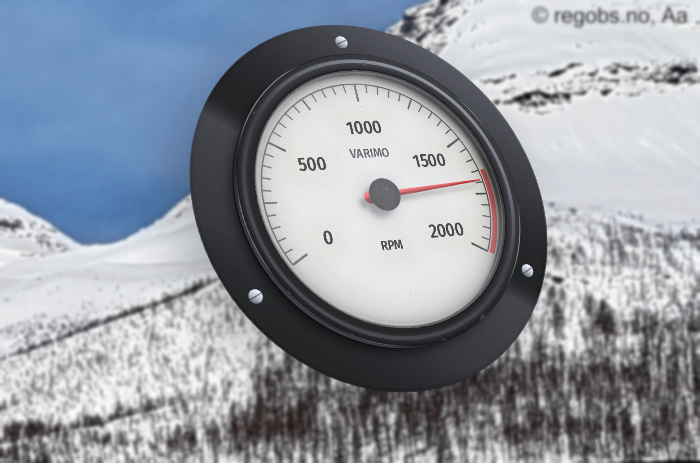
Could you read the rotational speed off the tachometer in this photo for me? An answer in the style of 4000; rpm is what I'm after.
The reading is 1700; rpm
